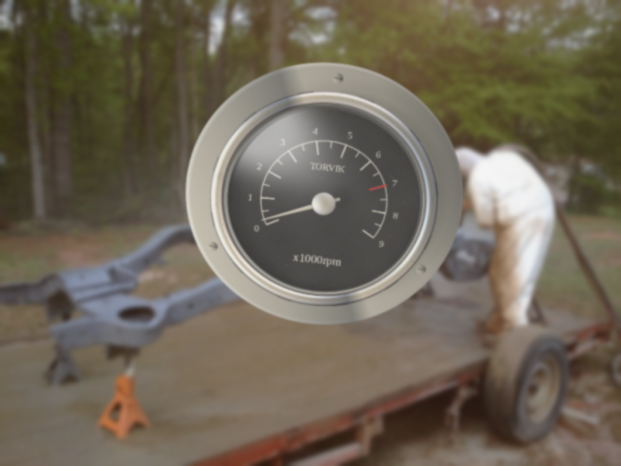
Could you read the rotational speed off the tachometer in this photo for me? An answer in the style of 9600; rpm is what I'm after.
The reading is 250; rpm
